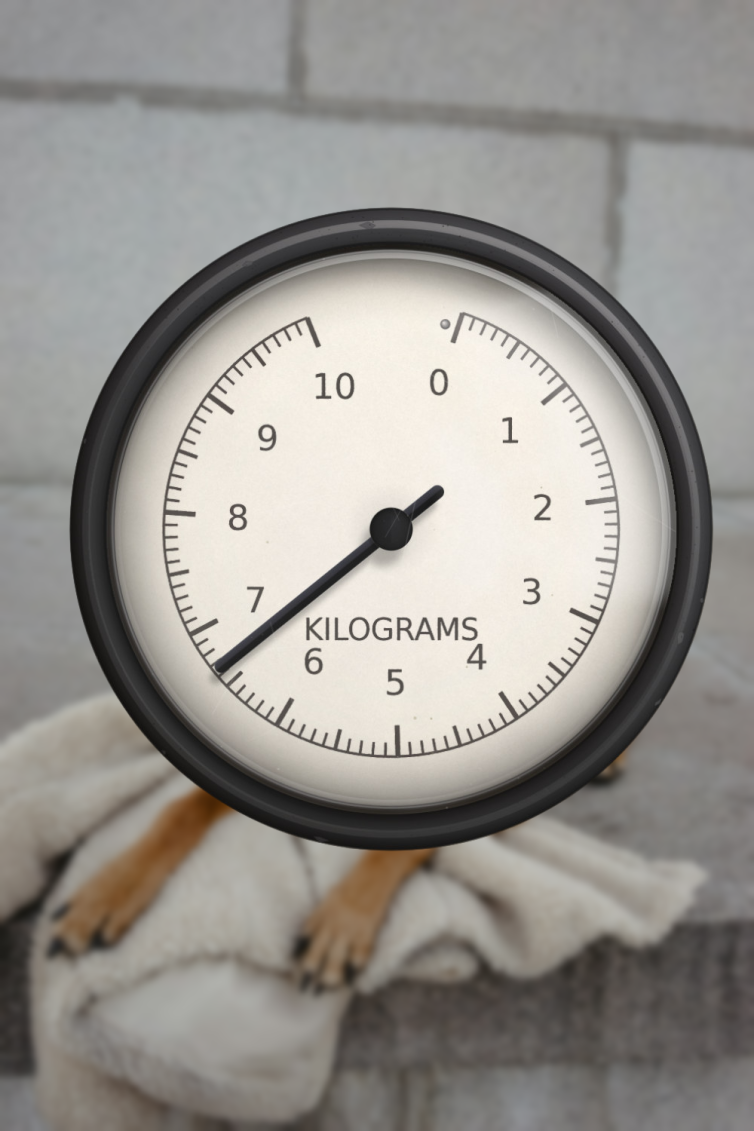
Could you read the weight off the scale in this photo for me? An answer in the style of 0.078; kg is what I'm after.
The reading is 6.65; kg
